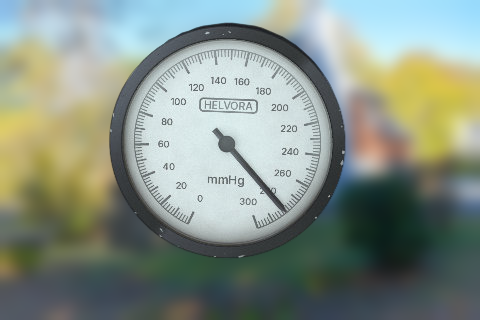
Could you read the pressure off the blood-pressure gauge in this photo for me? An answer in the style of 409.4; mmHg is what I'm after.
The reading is 280; mmHg
